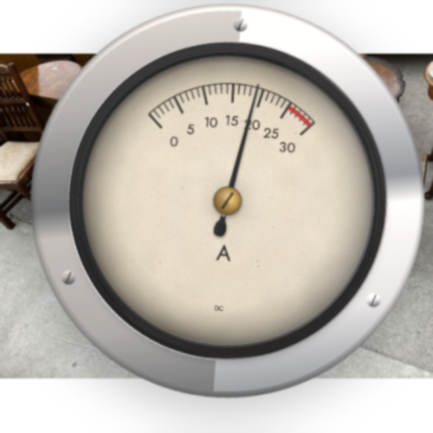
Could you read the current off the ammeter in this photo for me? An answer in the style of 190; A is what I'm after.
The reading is 19; A
